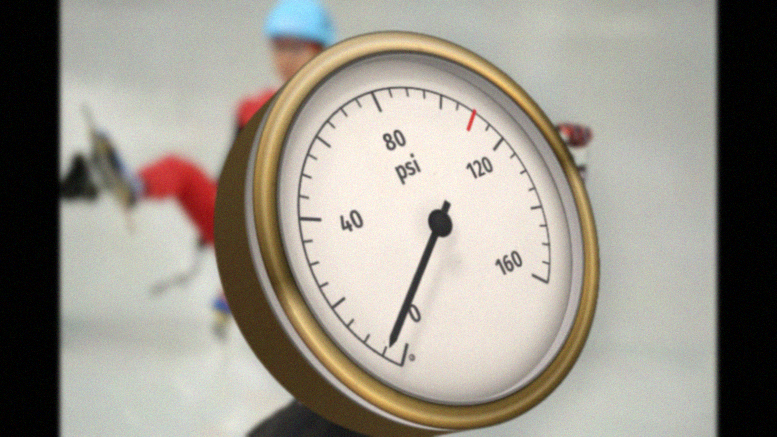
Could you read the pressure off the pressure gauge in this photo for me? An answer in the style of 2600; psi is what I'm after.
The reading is 5; psi
